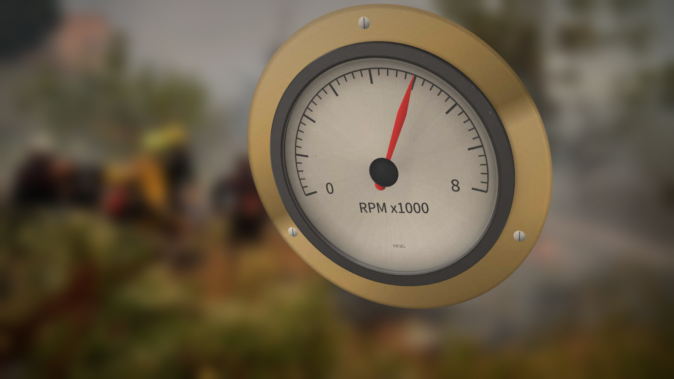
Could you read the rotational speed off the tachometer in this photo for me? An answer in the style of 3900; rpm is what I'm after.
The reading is 5000; rpm
